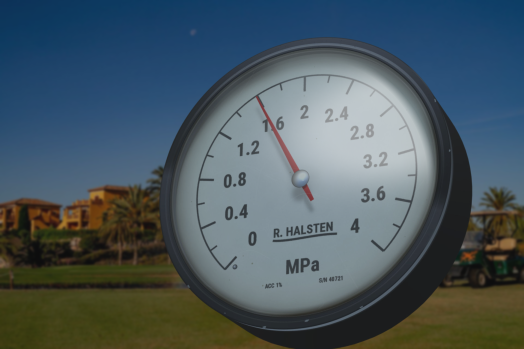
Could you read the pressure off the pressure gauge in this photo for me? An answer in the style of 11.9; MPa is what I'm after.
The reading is 1.6; MPa
